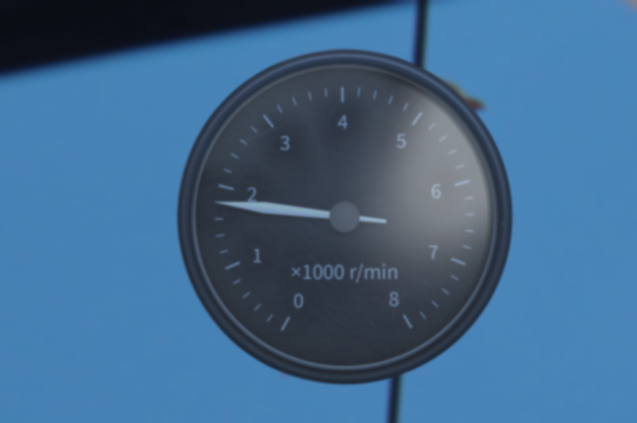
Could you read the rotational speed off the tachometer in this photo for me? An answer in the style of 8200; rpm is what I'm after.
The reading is 1800; rpm
